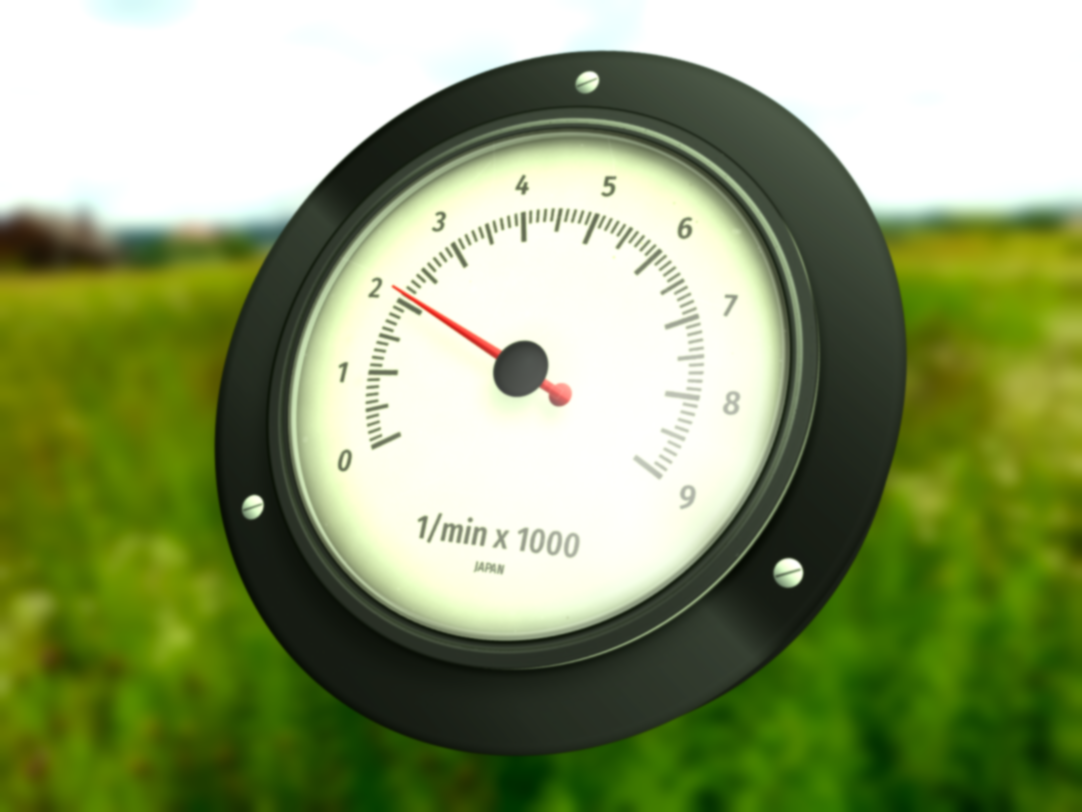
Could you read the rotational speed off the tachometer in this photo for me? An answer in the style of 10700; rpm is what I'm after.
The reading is 2100; rpm
